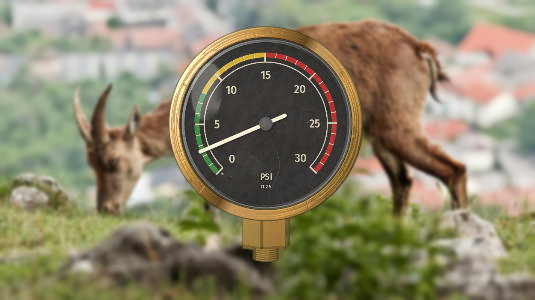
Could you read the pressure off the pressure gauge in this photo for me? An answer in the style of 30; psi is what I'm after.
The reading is 2.5; psi
